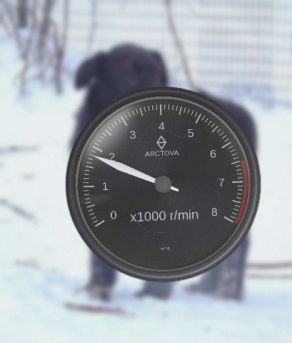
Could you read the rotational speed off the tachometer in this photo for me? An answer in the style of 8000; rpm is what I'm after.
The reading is 1800; rpm
